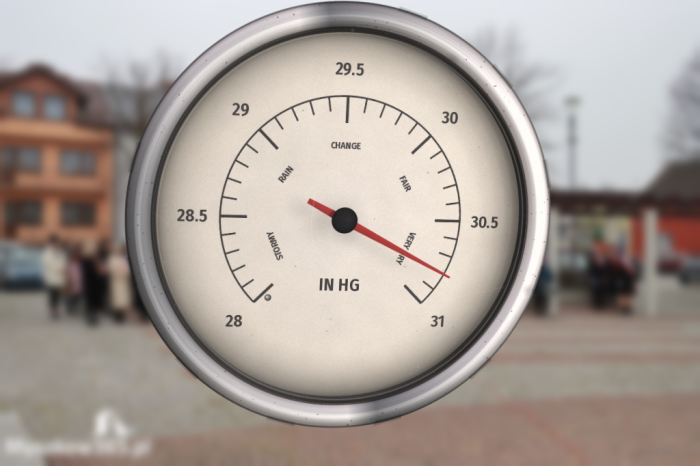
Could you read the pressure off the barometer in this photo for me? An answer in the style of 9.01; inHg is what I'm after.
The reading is 30.8; inHg
